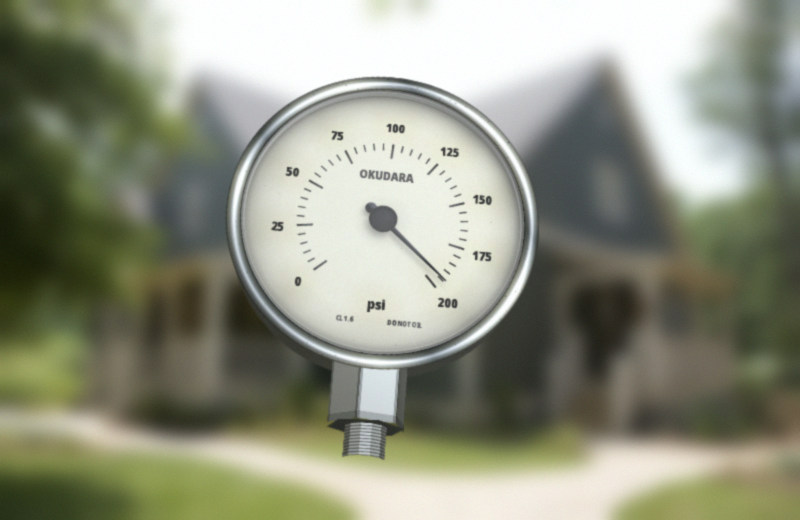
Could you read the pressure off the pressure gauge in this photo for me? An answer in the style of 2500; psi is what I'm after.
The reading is 195; psi
